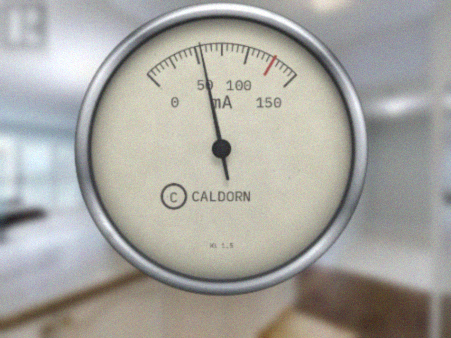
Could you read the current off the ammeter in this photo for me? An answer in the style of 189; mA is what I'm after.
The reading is 55; mA
